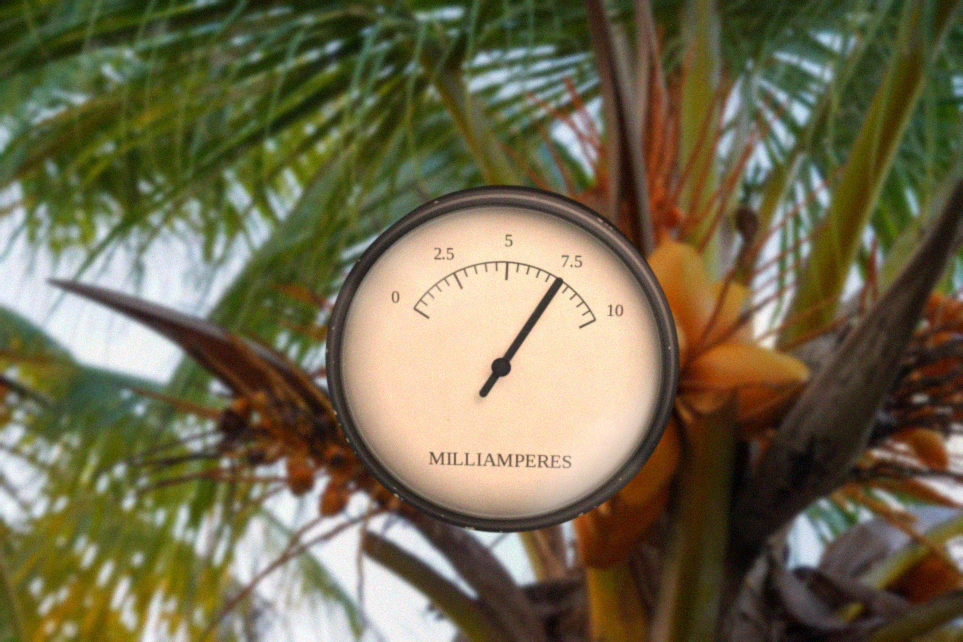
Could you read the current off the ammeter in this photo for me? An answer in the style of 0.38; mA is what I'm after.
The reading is 7.5; mA
